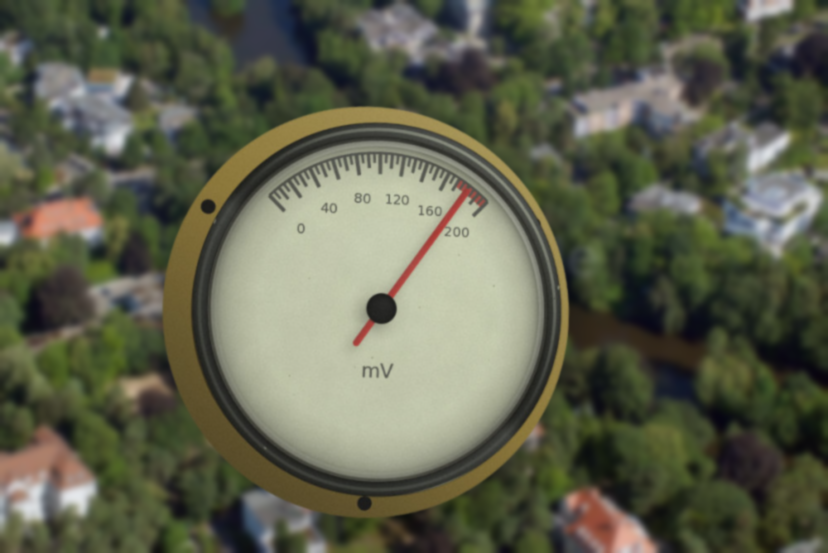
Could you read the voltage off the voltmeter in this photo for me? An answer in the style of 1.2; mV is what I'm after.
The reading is 180; mV
